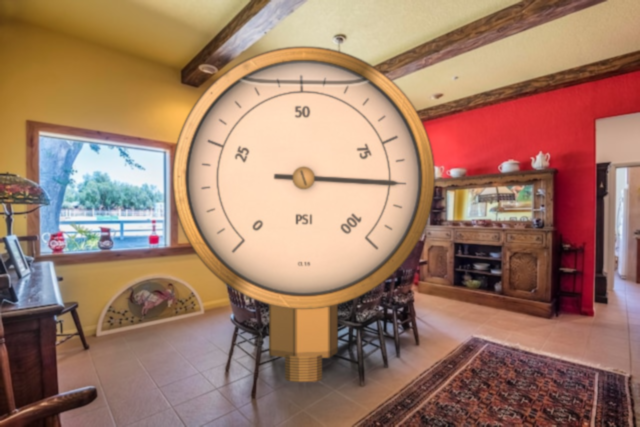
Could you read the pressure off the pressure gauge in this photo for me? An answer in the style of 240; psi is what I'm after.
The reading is 85; psi
